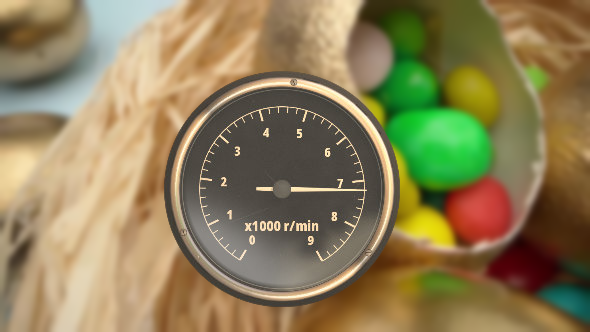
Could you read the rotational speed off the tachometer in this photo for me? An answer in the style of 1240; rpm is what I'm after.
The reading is 7200; rpm
